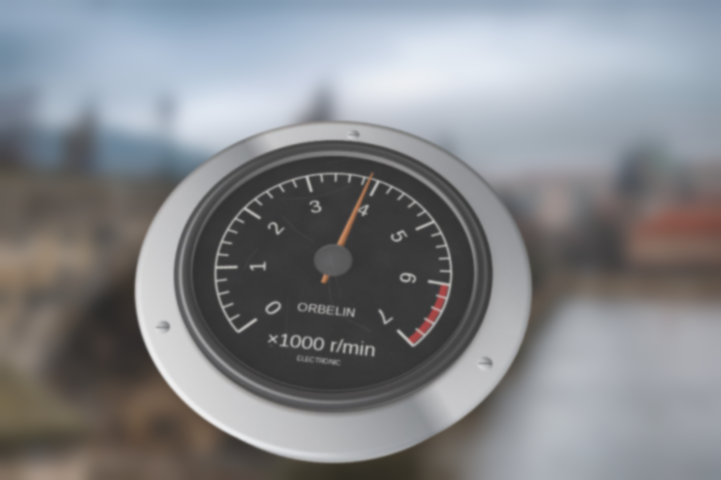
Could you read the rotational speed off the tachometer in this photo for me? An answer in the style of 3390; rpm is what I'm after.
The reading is 3900; rpm
